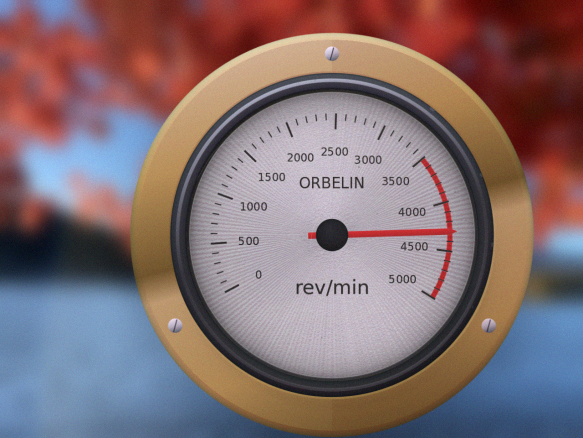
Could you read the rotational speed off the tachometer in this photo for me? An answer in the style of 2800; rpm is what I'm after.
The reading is 4300; rpm
